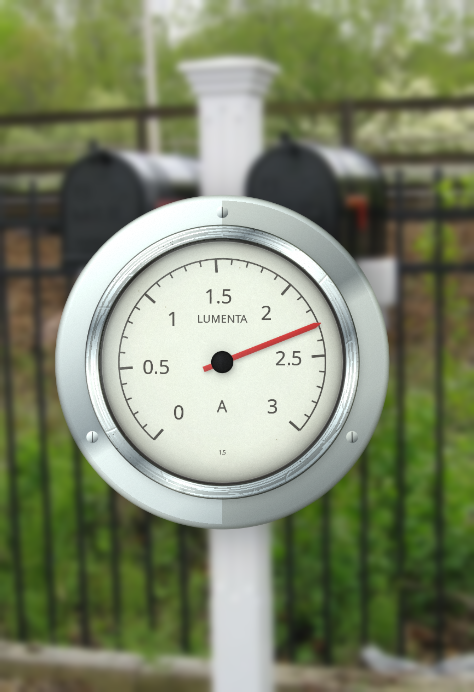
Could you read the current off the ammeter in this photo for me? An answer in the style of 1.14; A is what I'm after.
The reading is 2.3; A
